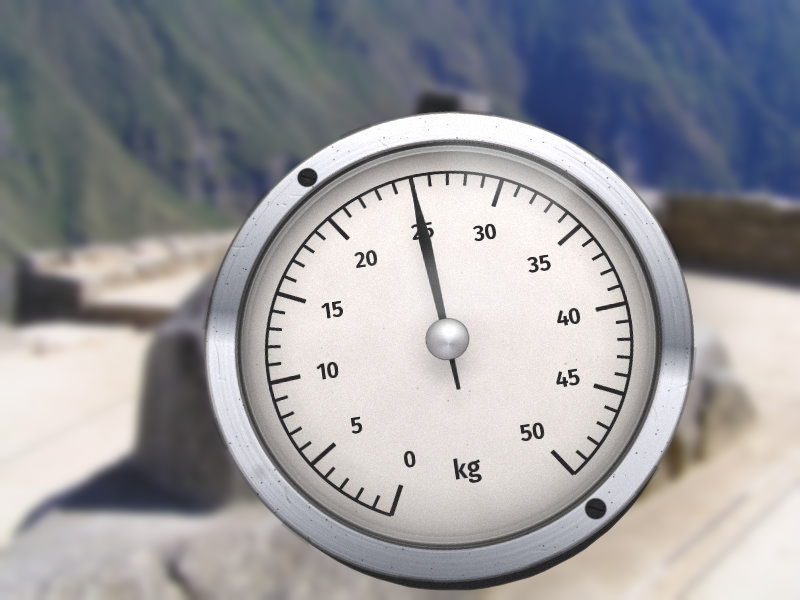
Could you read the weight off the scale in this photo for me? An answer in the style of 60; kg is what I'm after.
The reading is 25; kg
